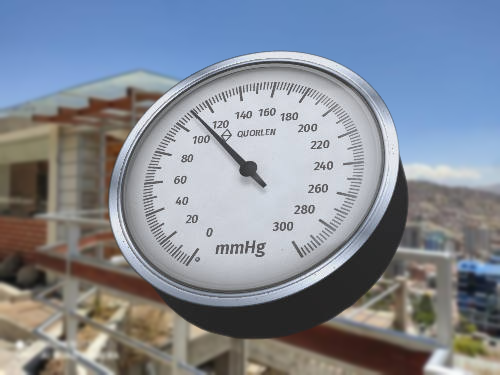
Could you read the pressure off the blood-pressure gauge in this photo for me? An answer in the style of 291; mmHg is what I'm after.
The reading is 110; mmHg
